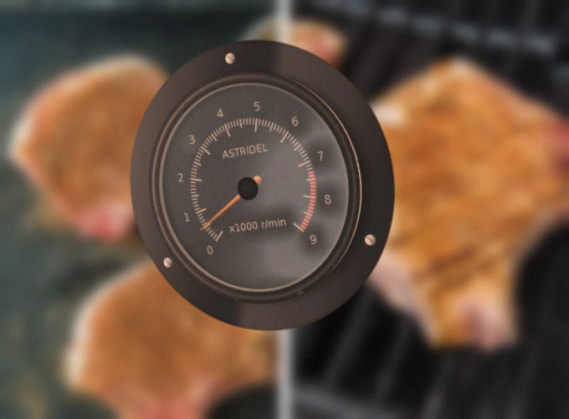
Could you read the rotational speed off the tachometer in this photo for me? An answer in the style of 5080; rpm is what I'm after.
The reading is 500; rpm
